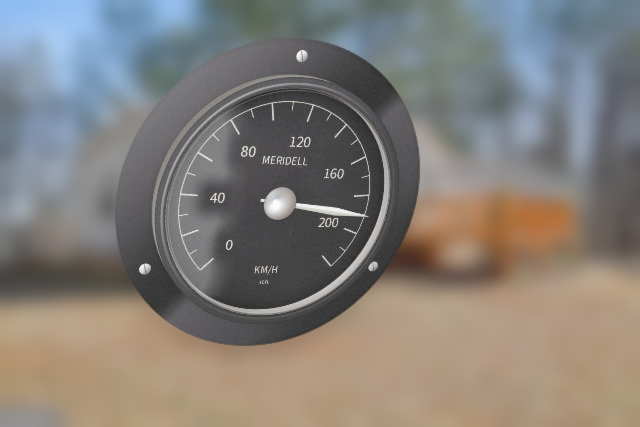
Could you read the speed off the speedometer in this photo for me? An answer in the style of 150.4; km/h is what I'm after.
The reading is 190; km/h
